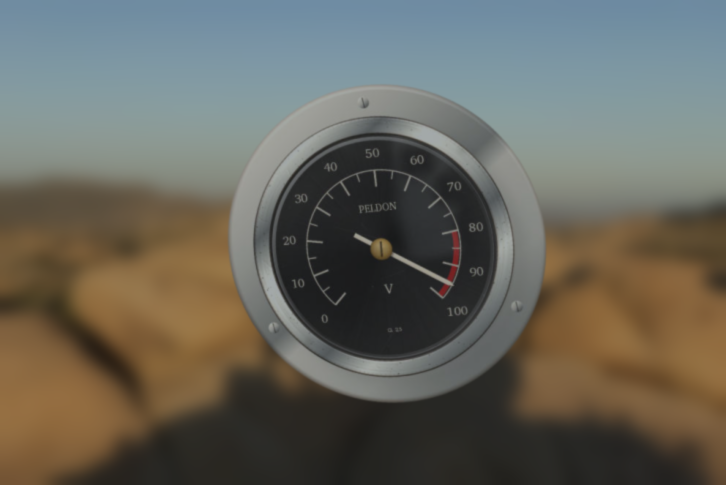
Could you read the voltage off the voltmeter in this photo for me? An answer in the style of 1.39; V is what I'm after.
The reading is 95; V
